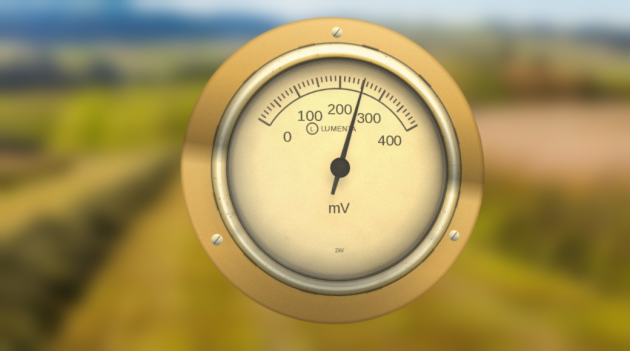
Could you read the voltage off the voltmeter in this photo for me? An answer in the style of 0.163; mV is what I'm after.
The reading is 250; mV
